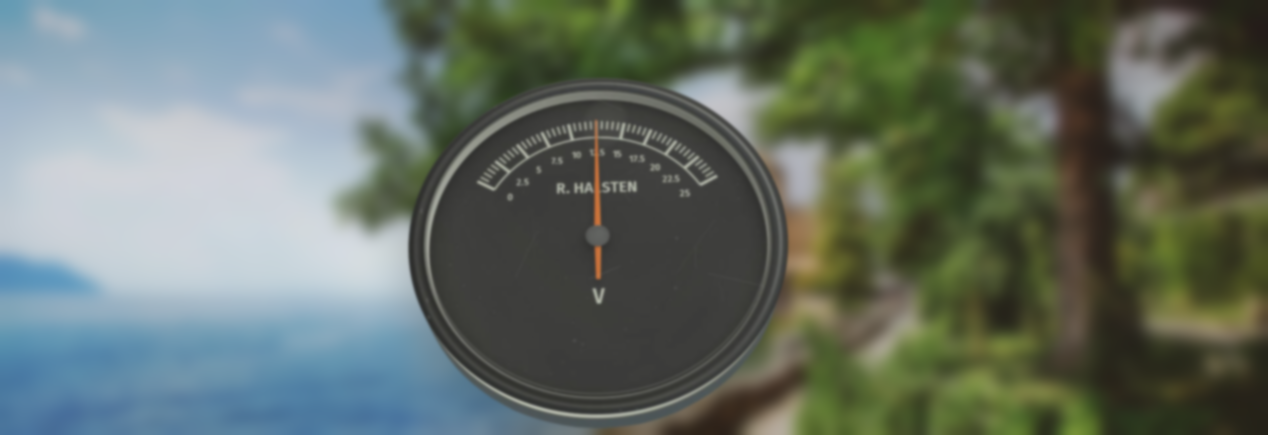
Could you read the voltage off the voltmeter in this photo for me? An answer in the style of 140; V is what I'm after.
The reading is 12.5; V
